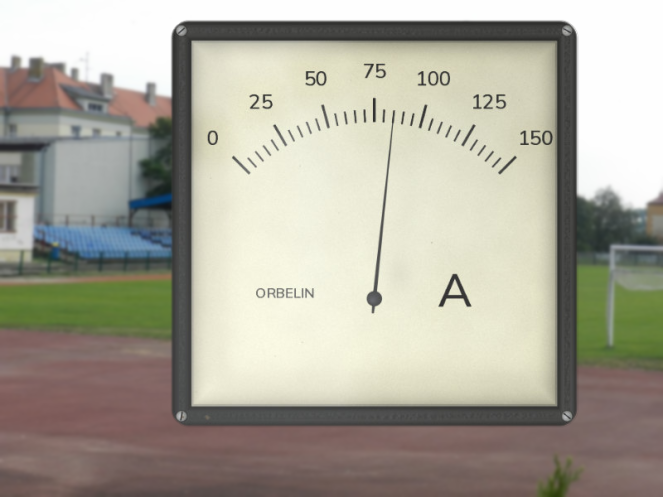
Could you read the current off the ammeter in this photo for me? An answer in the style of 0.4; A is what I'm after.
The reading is 85; A
